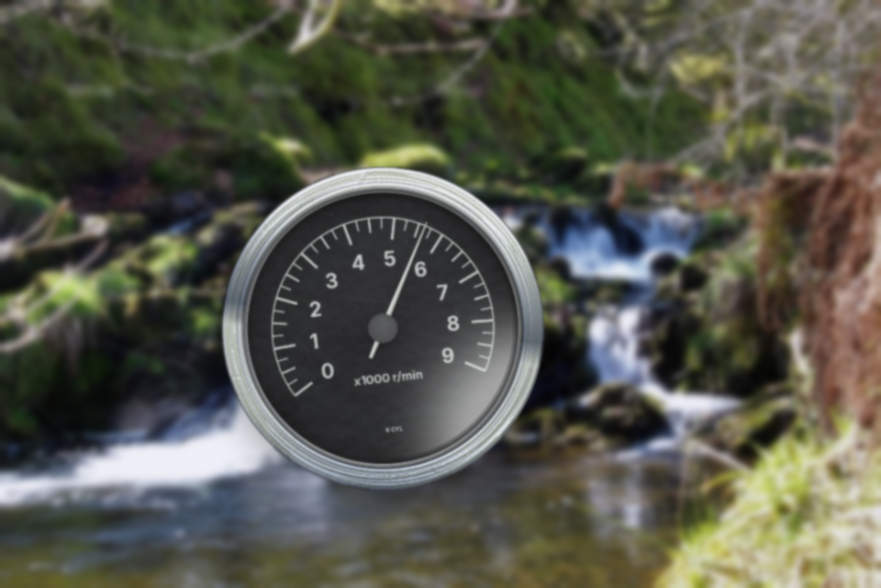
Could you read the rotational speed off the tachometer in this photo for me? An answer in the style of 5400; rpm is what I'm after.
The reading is 5625; rpm
